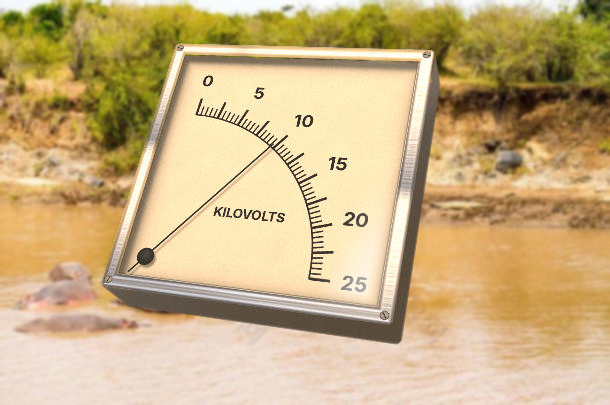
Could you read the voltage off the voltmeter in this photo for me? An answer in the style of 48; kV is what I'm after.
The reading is 10; kV
